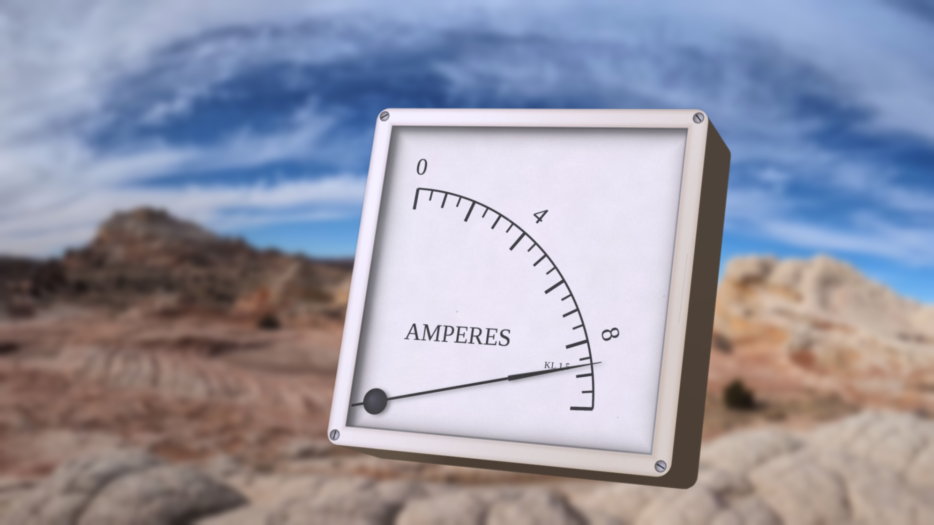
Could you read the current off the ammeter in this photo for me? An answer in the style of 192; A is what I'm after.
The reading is 8.75; A
